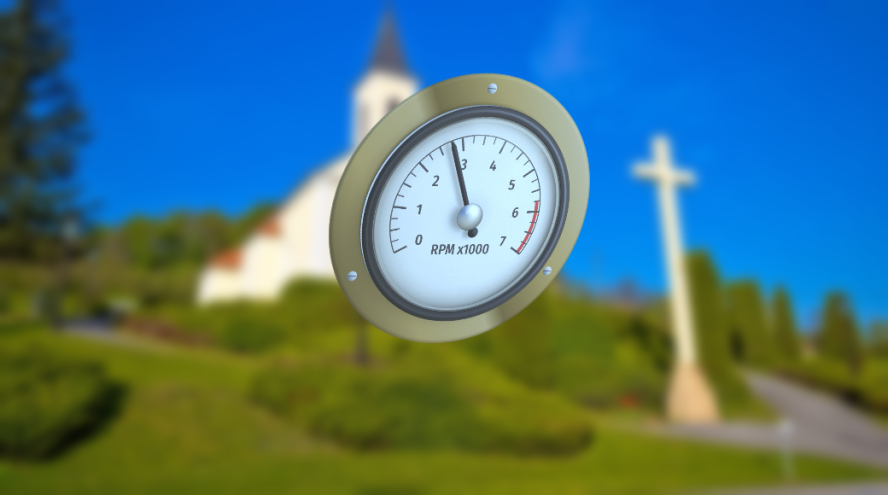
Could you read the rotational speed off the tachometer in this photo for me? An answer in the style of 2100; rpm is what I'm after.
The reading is 2750; rpm
